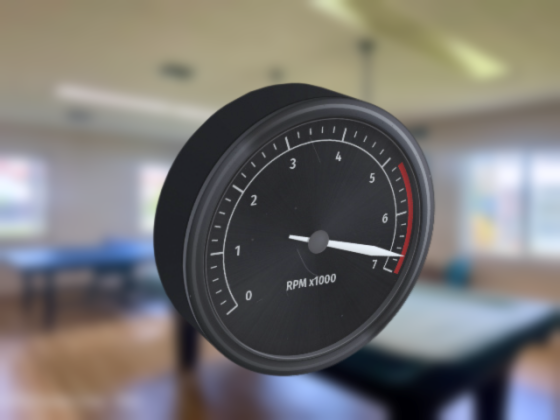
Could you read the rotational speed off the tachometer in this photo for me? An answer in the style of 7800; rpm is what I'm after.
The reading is 6700; rpm
